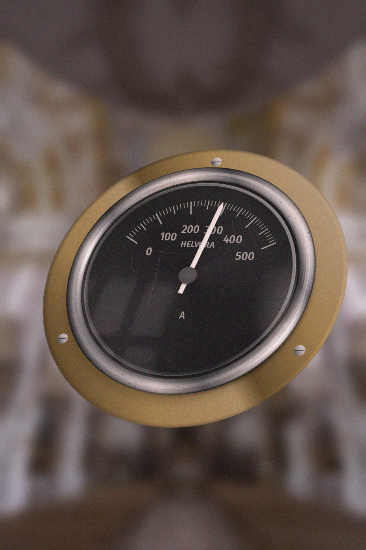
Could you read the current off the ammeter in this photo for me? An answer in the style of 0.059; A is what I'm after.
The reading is 300; A
